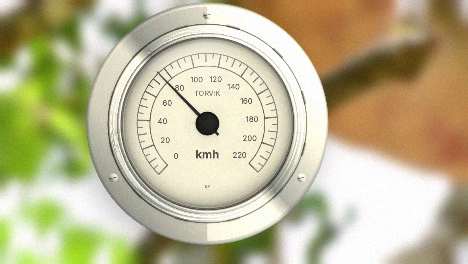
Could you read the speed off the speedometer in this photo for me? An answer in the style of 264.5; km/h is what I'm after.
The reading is 75; km/h
